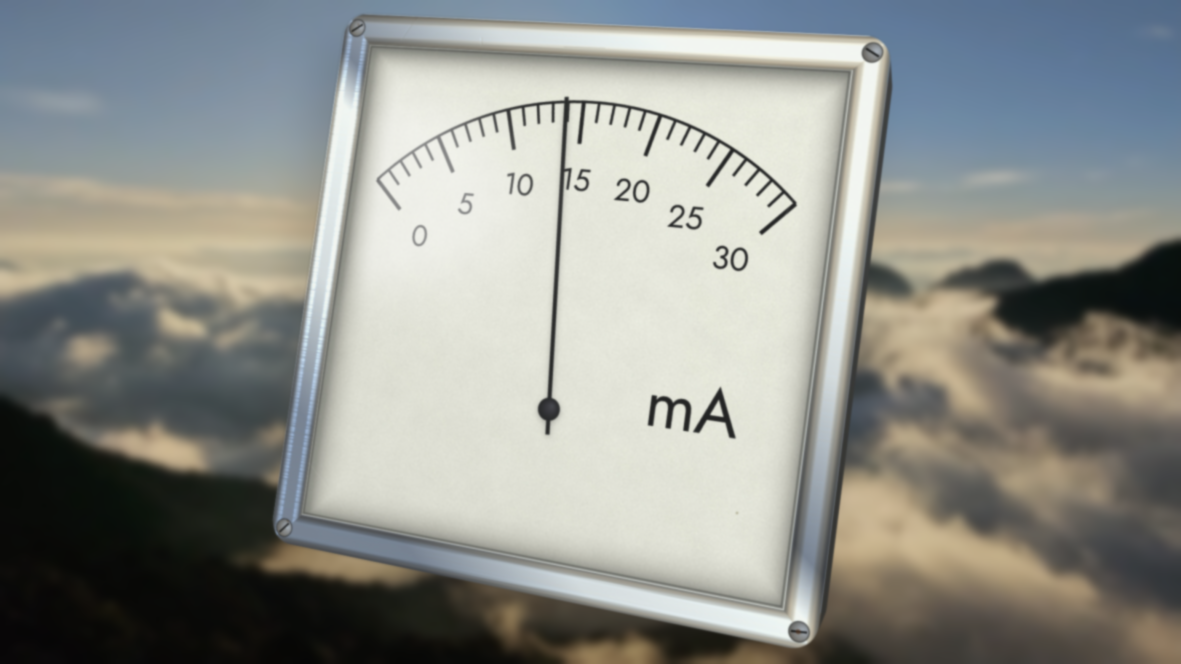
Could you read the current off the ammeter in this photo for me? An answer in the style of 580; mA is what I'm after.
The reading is 14; mA
